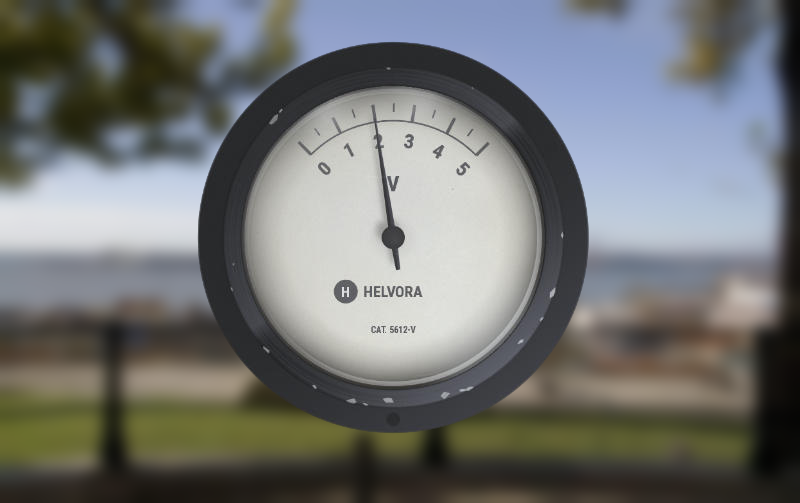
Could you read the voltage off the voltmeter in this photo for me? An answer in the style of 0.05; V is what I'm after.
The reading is 2; V
